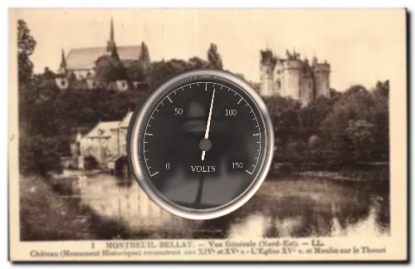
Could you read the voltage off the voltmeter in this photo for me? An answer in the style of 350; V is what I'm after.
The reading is 80; V
